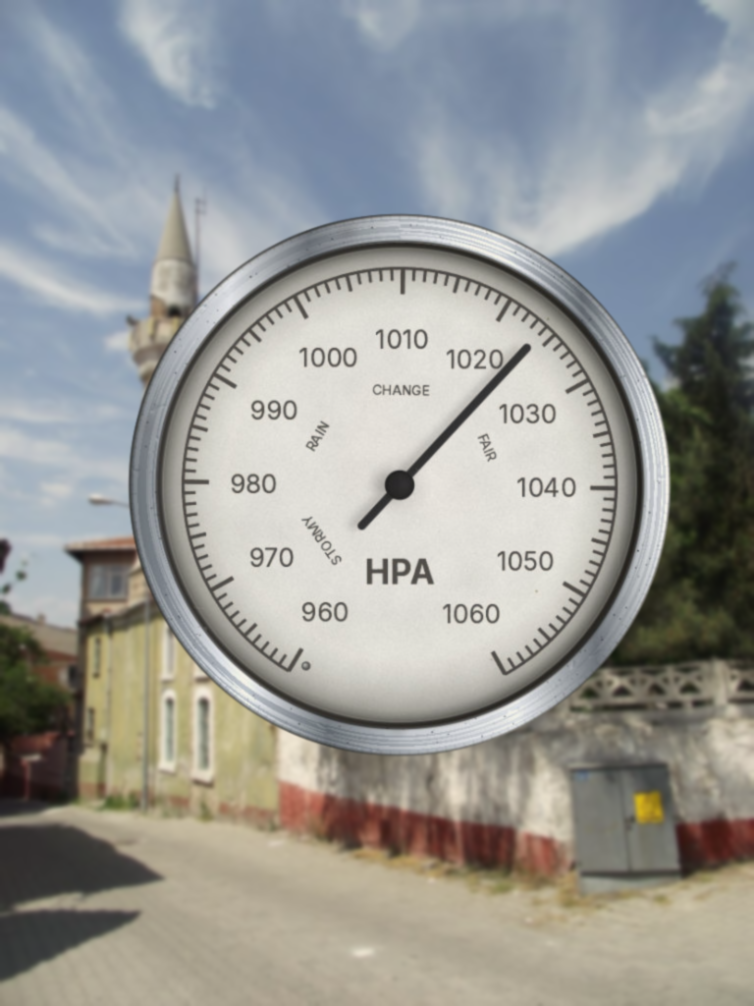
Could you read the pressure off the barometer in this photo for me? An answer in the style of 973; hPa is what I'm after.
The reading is 1024; hPa
